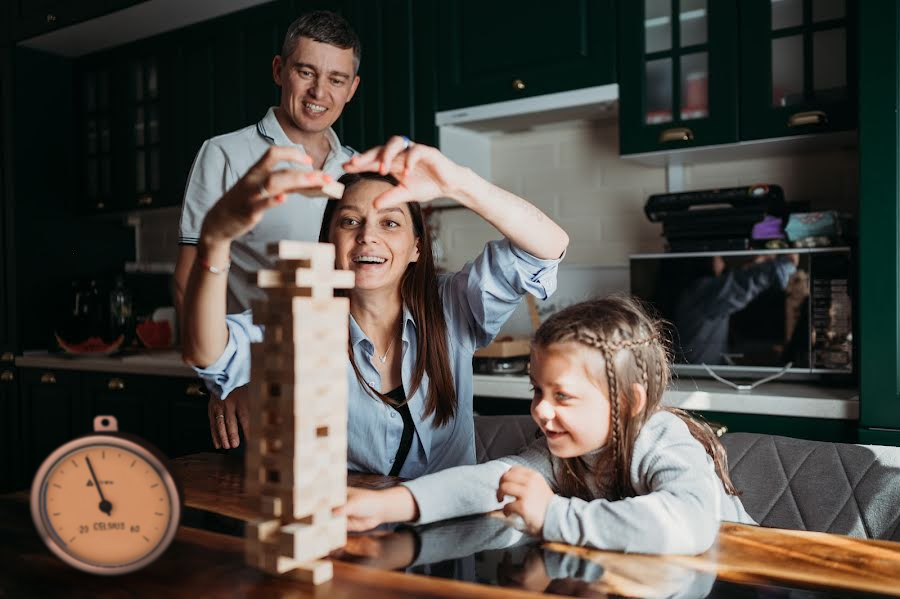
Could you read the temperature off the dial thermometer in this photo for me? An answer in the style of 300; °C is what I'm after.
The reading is 15; °C
